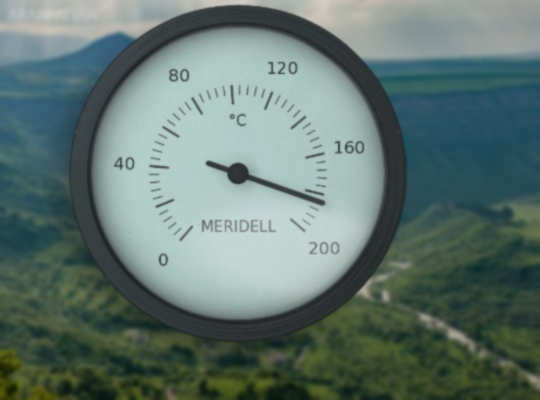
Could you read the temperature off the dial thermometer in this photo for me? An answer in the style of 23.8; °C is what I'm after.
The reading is 184; °C
